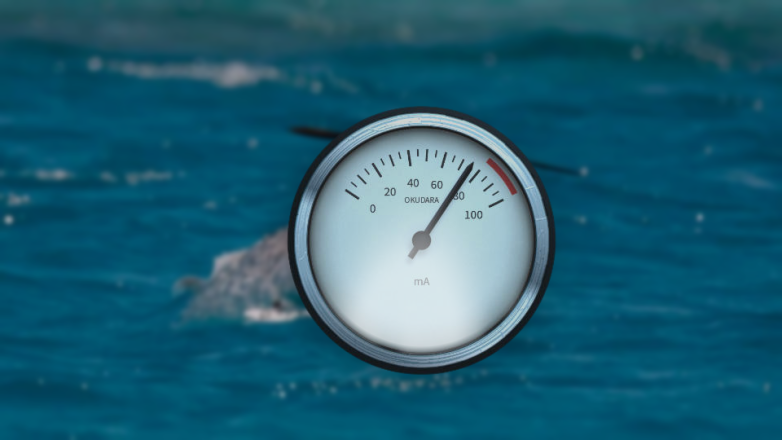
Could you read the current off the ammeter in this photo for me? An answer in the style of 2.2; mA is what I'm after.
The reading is 75; mA
